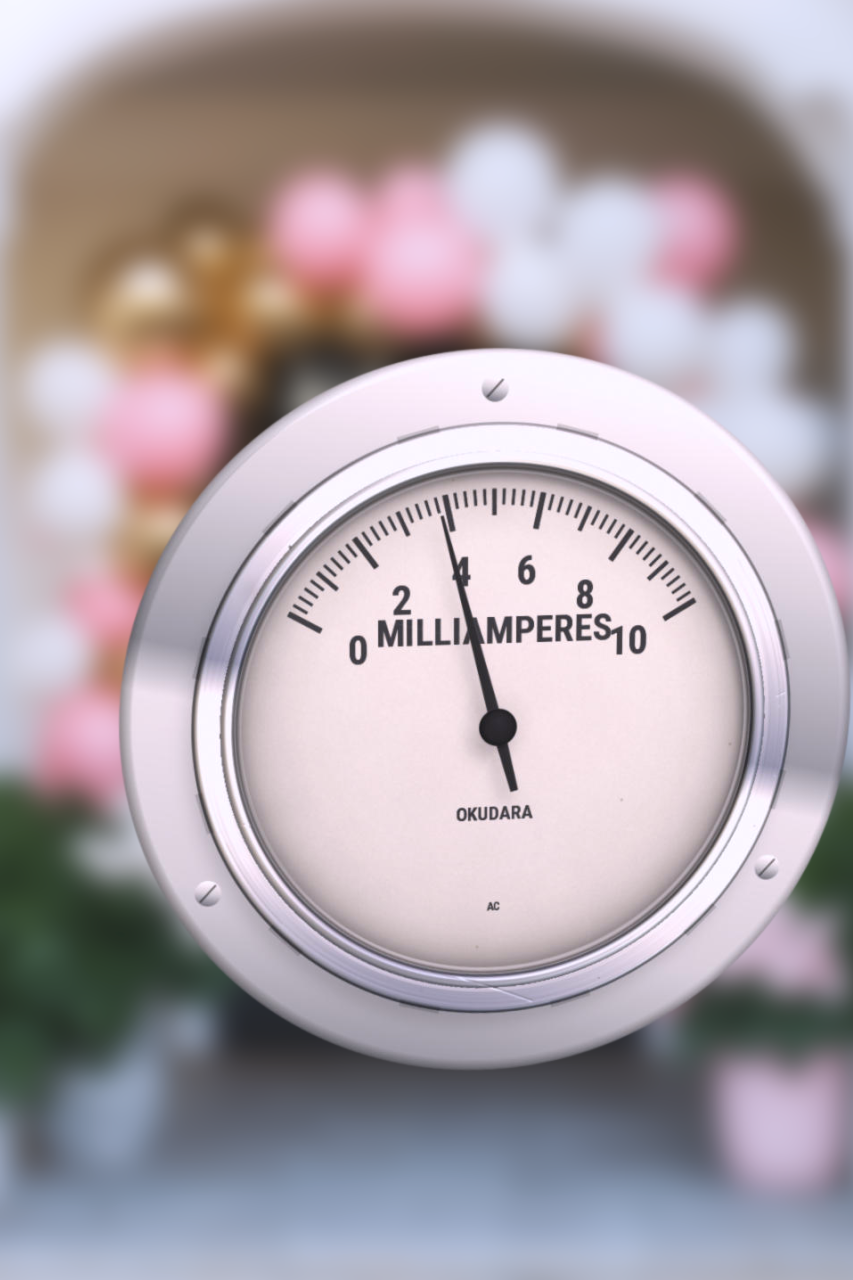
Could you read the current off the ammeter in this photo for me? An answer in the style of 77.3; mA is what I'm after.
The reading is 3.8; mA
